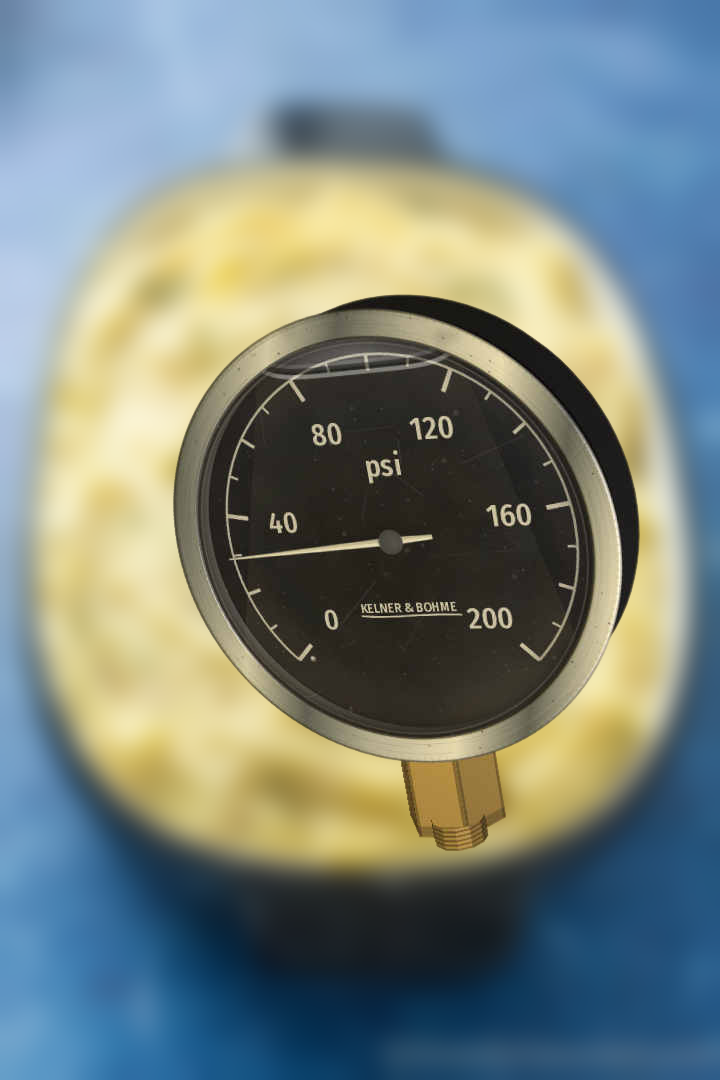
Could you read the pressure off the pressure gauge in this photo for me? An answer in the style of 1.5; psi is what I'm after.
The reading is 30; psi
